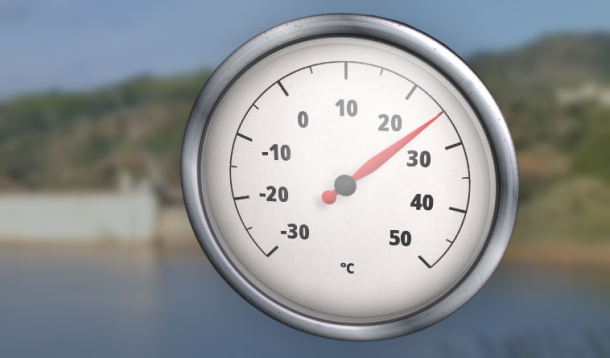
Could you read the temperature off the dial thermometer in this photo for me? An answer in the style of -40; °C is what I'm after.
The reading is 25; °C
